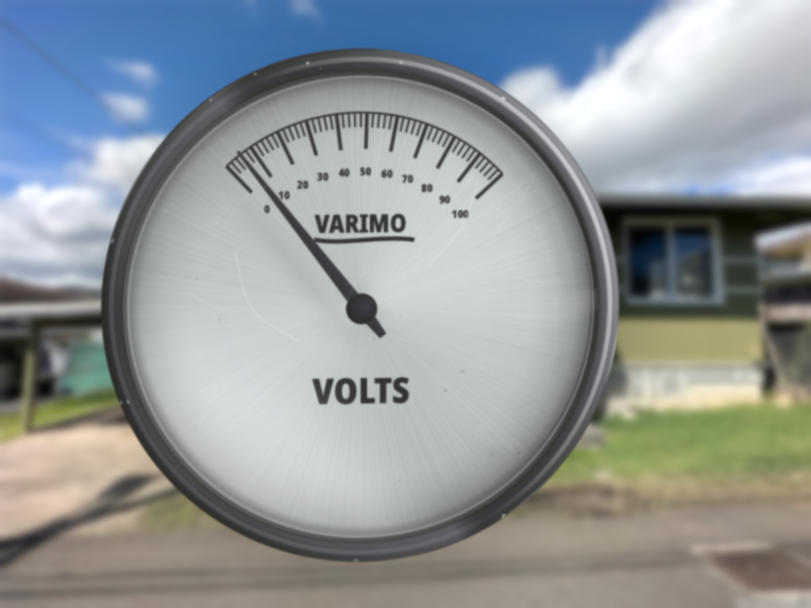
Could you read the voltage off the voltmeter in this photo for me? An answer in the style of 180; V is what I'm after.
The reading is 6; V
